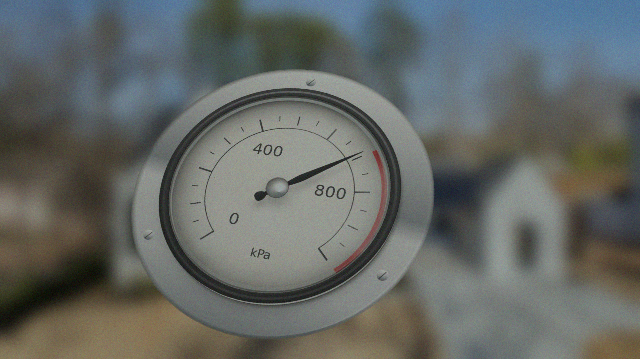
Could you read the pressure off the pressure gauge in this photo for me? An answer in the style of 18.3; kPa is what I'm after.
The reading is 700; kPa
